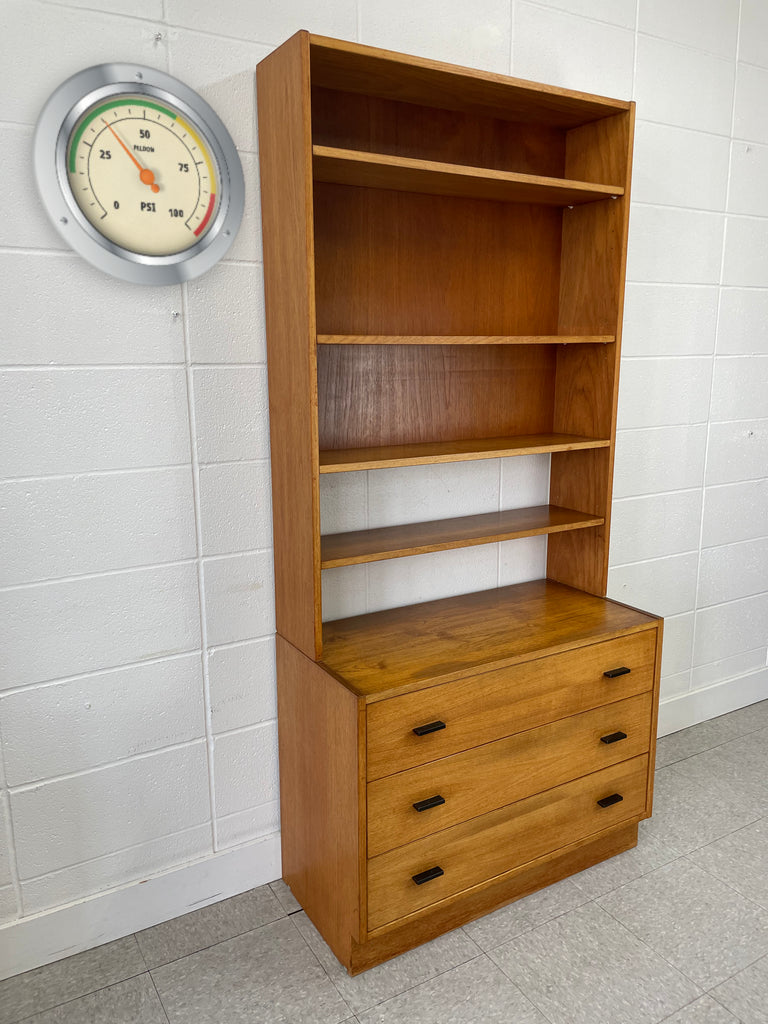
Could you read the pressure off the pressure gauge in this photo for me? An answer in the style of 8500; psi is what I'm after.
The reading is 35; psi
